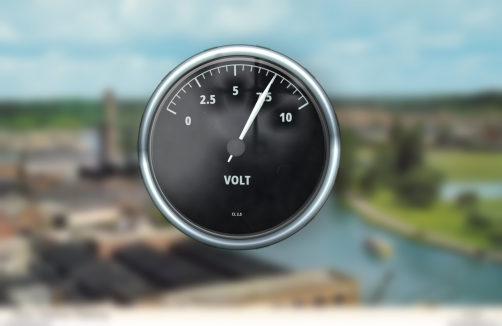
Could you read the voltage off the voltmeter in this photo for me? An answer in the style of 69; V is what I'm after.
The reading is 7.5; V
